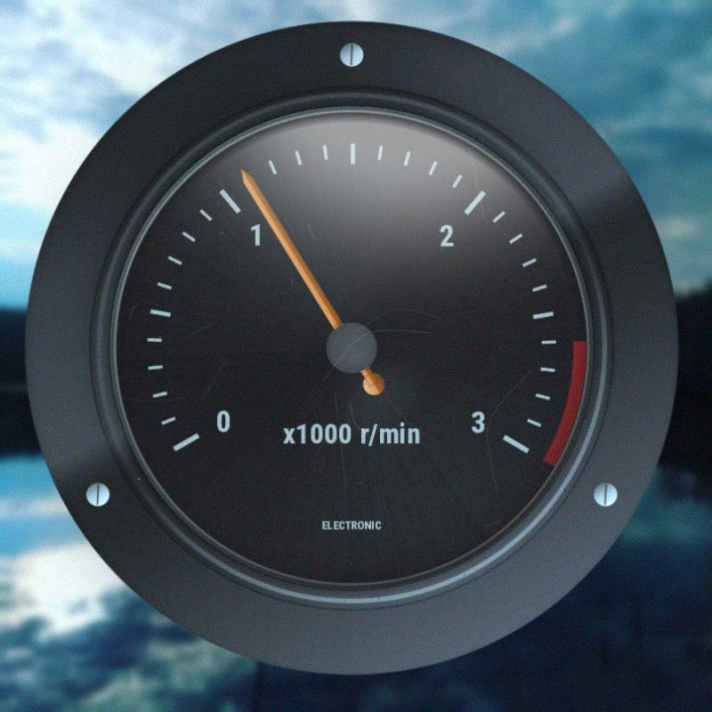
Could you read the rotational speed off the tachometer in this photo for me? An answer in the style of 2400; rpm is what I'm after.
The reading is 1100; rpm
